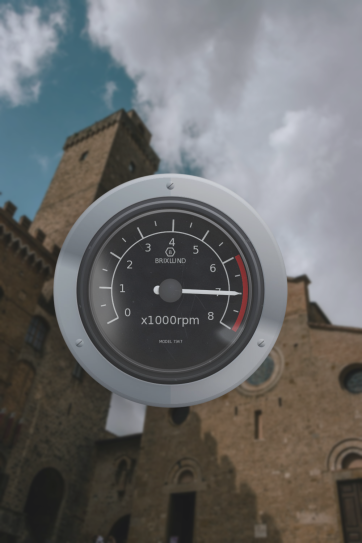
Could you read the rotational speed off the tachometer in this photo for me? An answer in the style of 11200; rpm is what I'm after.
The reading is 7000; rpm
